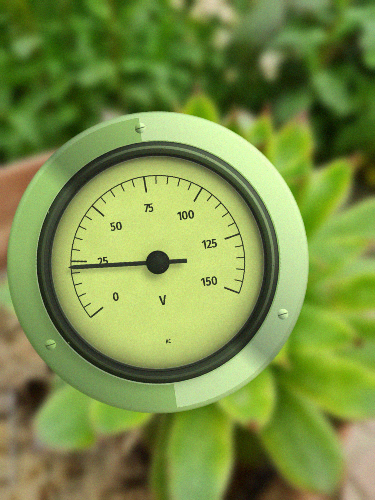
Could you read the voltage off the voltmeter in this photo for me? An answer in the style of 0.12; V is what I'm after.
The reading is 22.5; V
